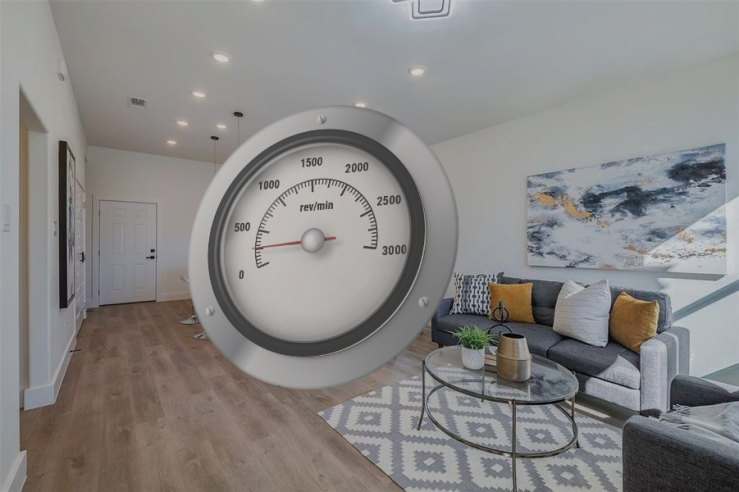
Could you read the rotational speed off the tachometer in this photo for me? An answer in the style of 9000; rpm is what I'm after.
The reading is 250; rpm
